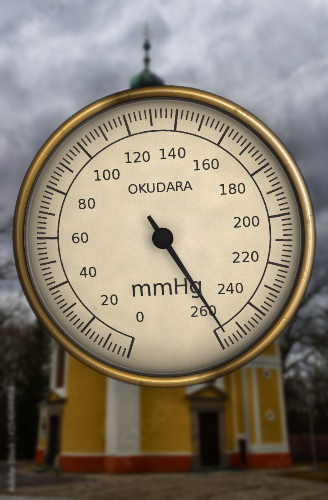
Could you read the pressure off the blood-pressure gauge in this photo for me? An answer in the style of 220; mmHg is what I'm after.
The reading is 256; mmHg
